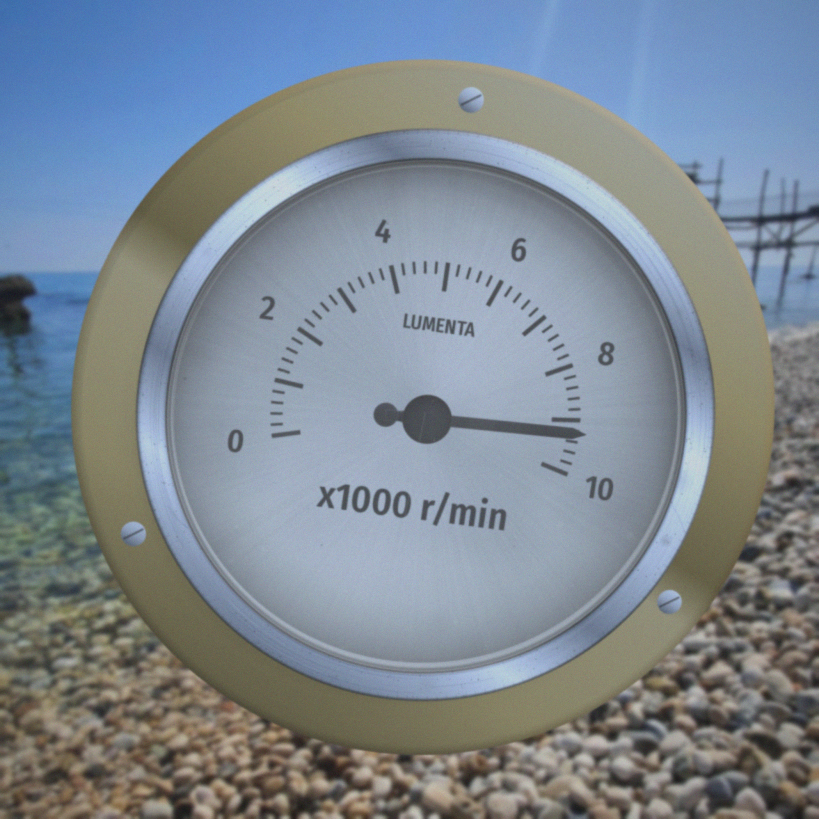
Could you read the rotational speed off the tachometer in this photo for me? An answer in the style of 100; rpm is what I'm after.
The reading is 9200; rpm
